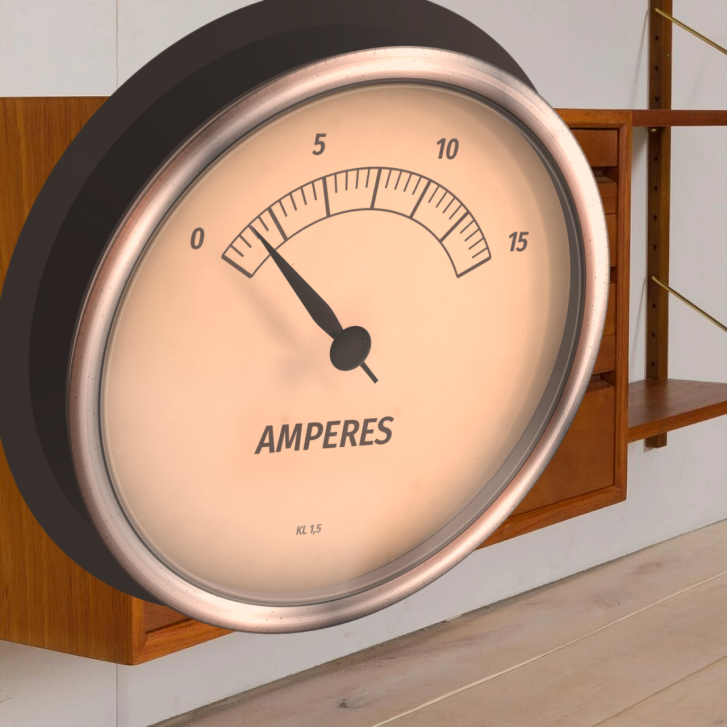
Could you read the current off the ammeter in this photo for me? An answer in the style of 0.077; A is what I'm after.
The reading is 1.5; A
